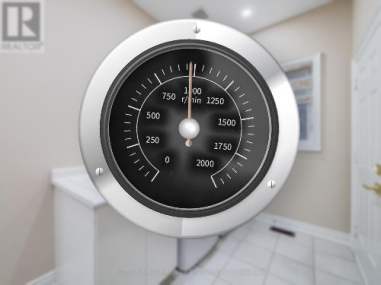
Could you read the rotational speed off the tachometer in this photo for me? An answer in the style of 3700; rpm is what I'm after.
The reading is 975; rpm
